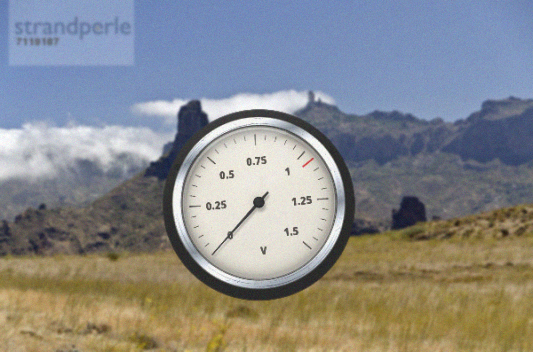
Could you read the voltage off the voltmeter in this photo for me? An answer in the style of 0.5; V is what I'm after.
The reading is 0; V
